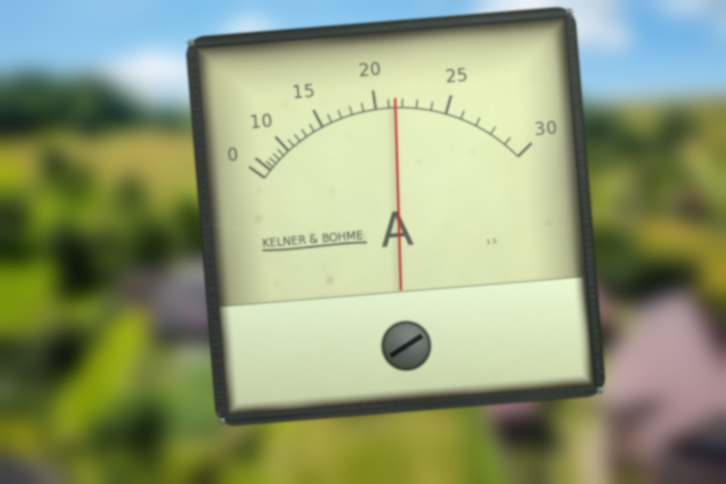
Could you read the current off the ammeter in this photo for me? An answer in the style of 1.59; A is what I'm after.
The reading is 21.5; A
